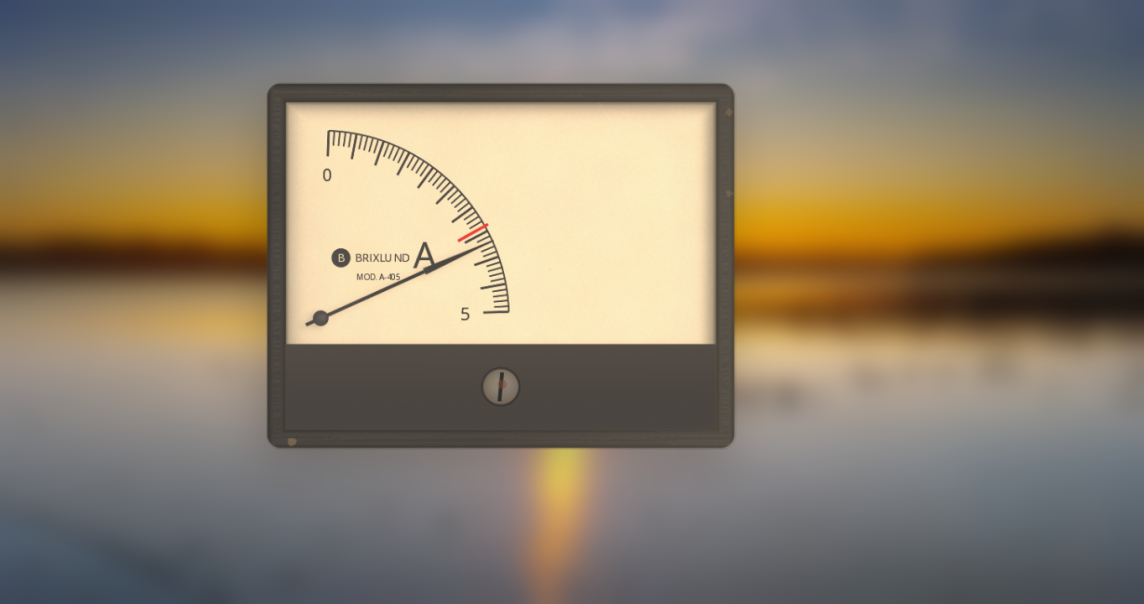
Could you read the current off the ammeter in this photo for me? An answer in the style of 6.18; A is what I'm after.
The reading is 3.7; A
